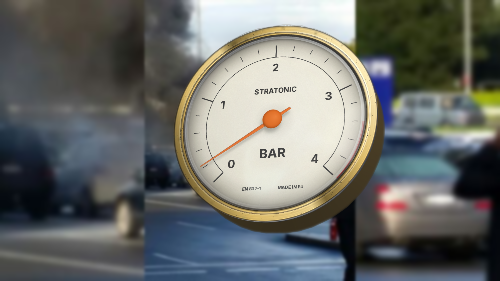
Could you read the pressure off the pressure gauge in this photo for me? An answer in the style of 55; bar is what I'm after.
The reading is 0.2; bar
